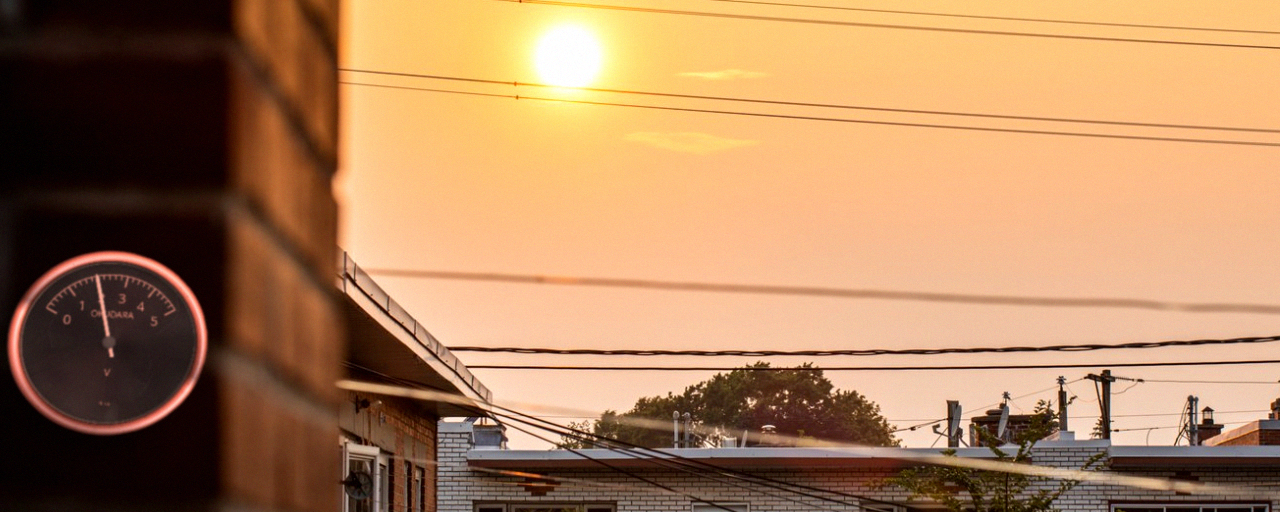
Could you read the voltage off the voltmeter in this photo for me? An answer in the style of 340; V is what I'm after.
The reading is 2; V
